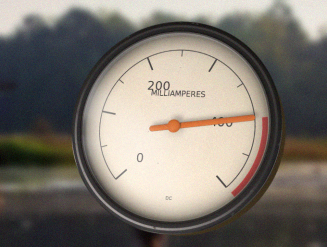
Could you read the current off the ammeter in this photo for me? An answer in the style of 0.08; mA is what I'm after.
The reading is 400; mA
